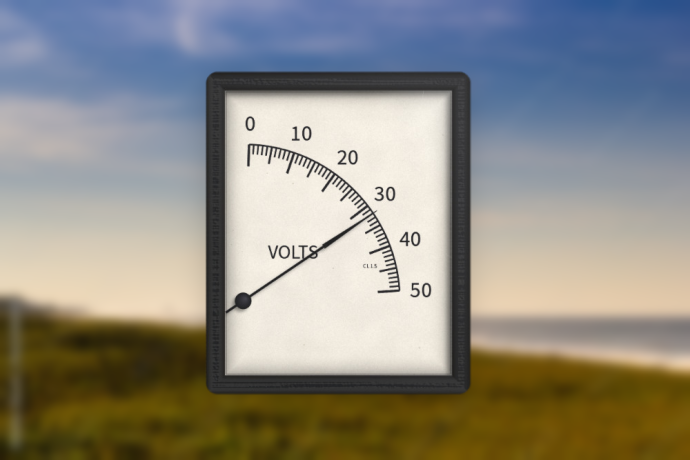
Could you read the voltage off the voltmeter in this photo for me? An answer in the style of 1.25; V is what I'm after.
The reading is 32; V
